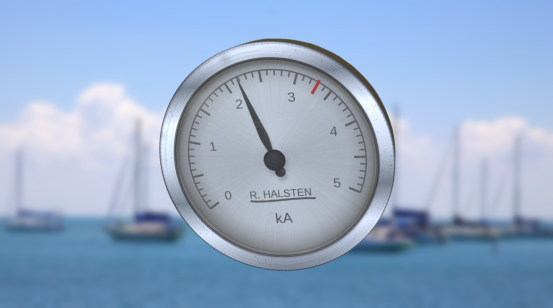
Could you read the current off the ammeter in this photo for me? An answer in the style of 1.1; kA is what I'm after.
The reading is 2.2; kA
